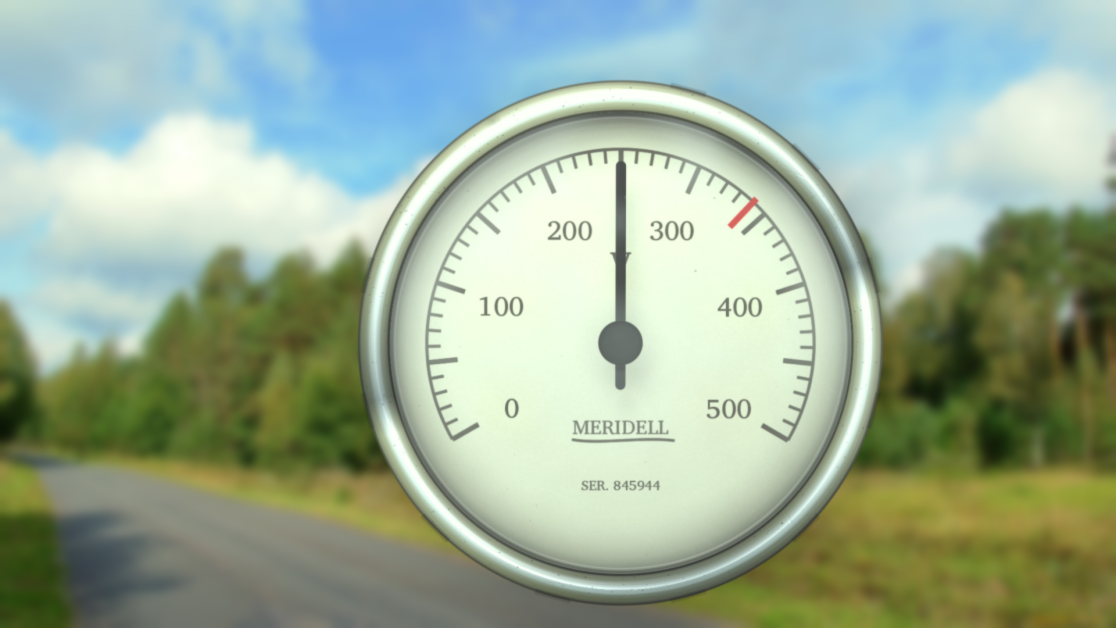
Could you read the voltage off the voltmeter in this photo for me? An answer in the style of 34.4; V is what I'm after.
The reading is 250; V
